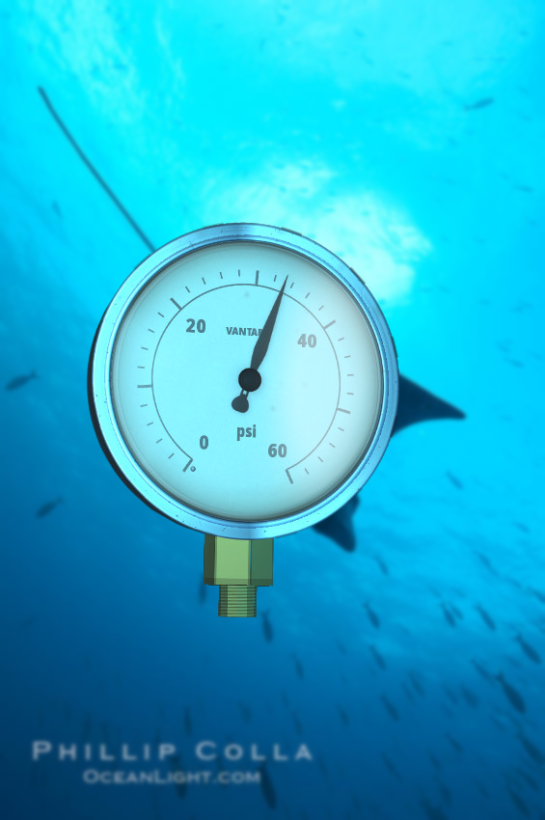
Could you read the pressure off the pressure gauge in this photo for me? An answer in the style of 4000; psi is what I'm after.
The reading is 33; psi
